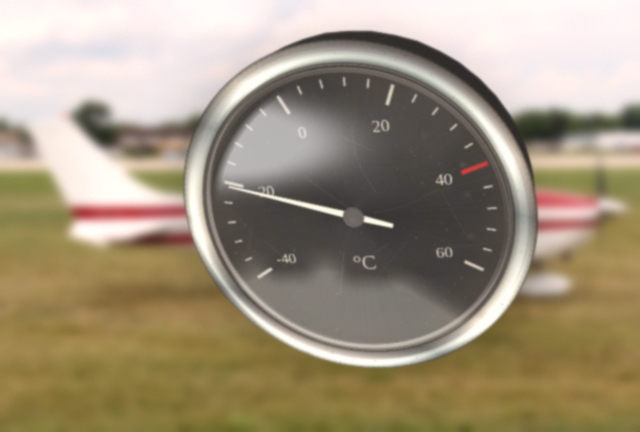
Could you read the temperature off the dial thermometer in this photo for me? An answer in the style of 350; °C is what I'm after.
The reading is -20; °C
